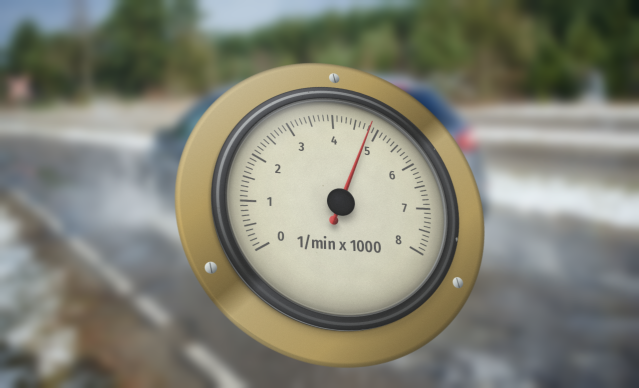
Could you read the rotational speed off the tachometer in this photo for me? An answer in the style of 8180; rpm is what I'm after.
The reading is 4800; rpm
